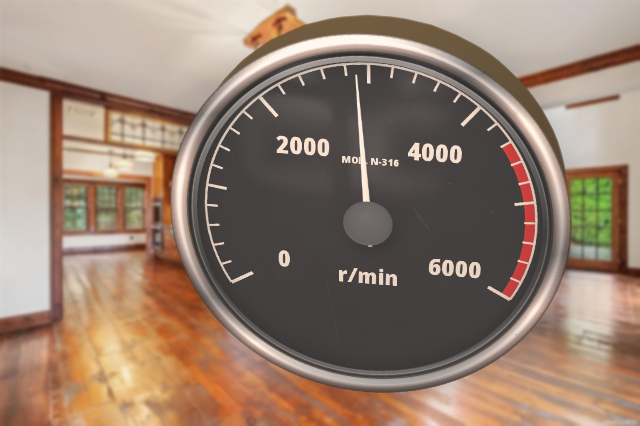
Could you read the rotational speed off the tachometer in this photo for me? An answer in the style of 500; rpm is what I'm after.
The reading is 2900; rpm
